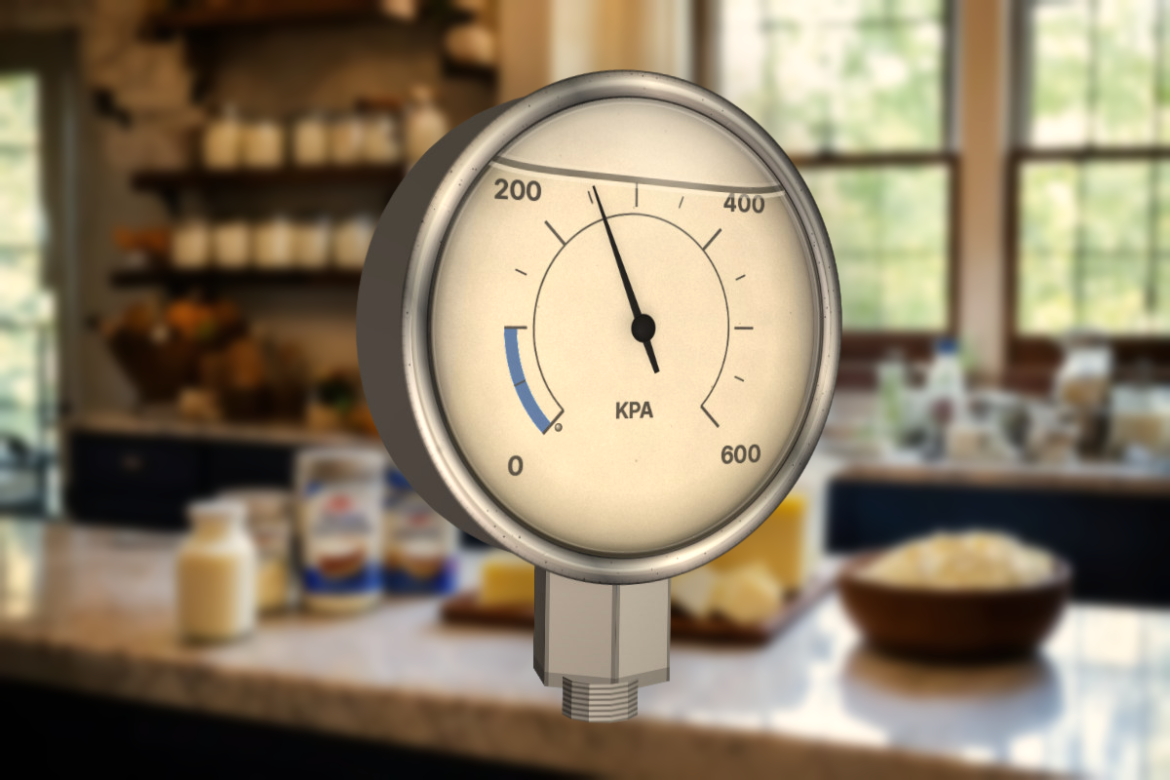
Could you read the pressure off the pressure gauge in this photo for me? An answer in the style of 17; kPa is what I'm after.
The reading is 250; kPa
